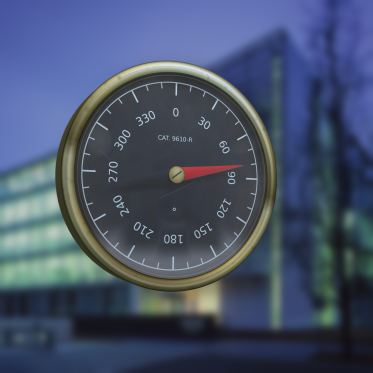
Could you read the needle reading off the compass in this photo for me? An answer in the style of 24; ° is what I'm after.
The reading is 80; °
